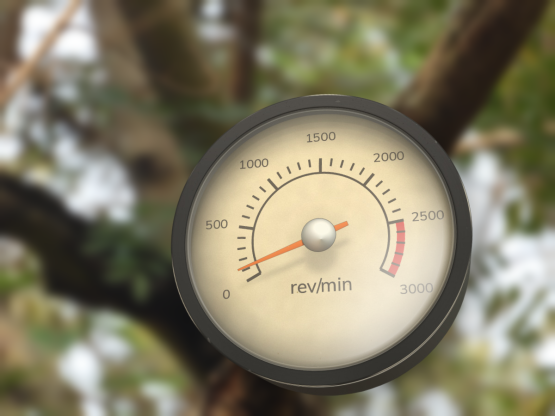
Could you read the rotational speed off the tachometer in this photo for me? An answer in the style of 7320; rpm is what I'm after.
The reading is 100; rpm
